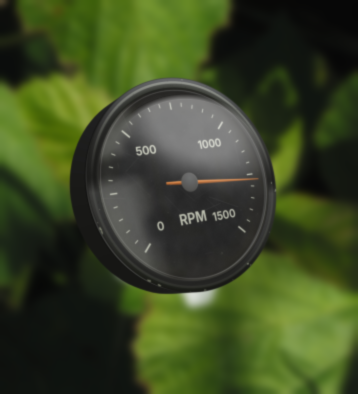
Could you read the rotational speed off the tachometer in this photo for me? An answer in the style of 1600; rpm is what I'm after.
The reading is 1275; rpm
